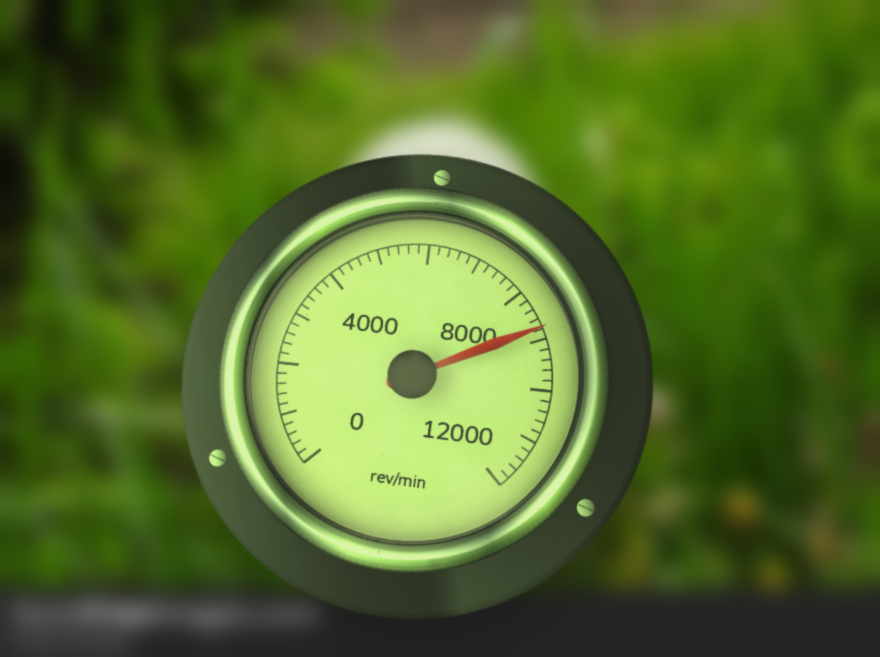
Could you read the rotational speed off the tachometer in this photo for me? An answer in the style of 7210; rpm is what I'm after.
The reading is 8800; rpm
